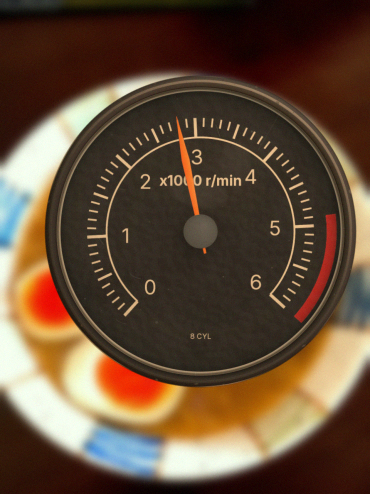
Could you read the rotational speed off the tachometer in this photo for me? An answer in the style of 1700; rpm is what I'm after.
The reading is 2800; rpm
